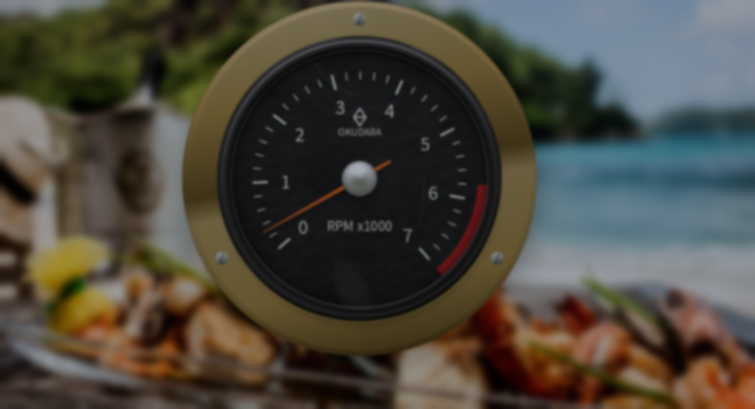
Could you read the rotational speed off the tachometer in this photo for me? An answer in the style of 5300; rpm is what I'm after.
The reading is 300; rpm
